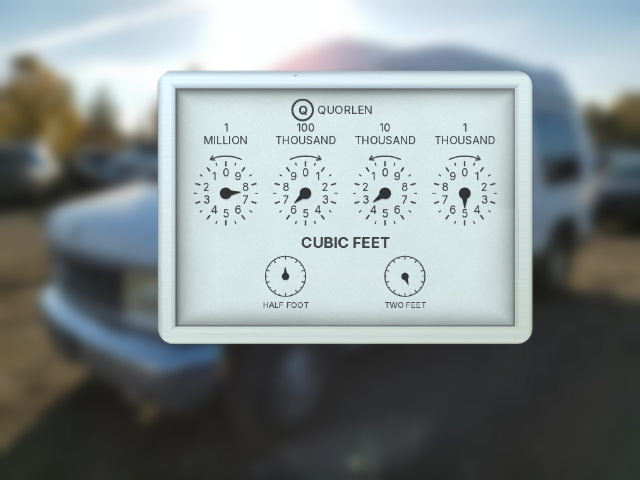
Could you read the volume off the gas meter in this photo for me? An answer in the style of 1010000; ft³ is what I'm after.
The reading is 763500; ft³
